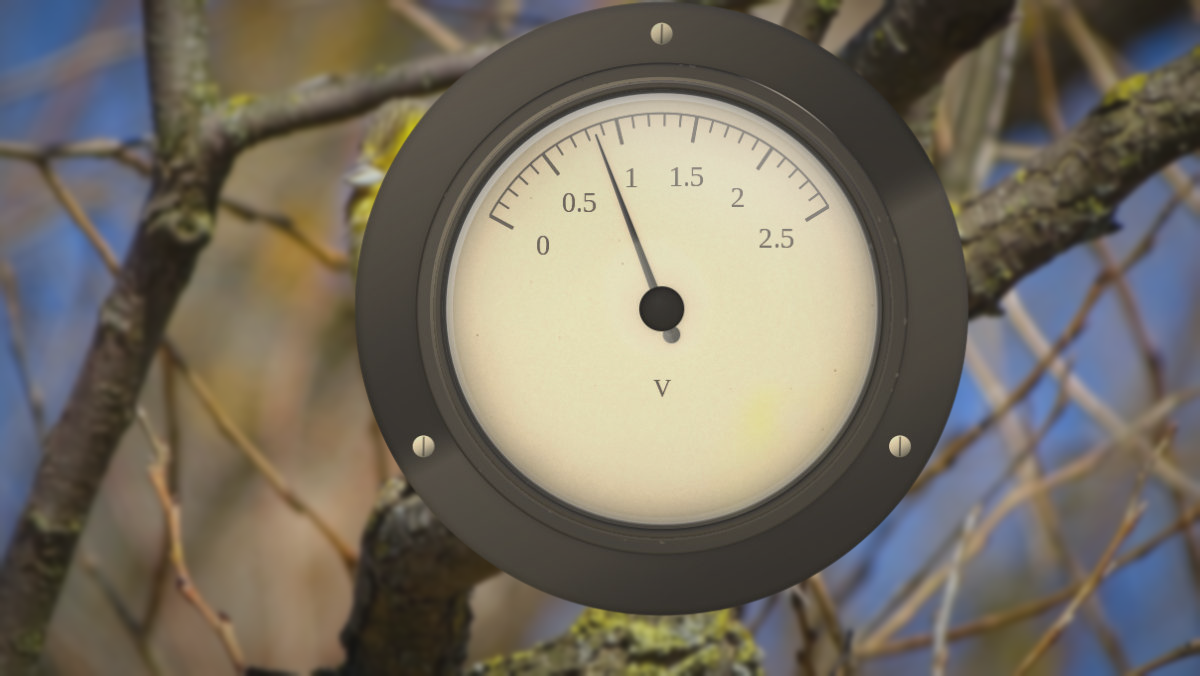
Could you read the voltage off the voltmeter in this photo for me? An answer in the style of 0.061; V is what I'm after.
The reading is 0.85; V
